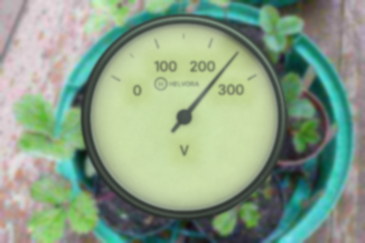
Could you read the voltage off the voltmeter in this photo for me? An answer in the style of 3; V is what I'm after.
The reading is 250; V
